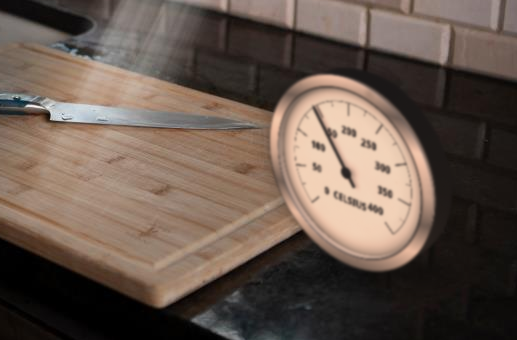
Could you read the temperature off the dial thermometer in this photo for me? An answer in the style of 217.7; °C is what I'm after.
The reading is 150; °C
